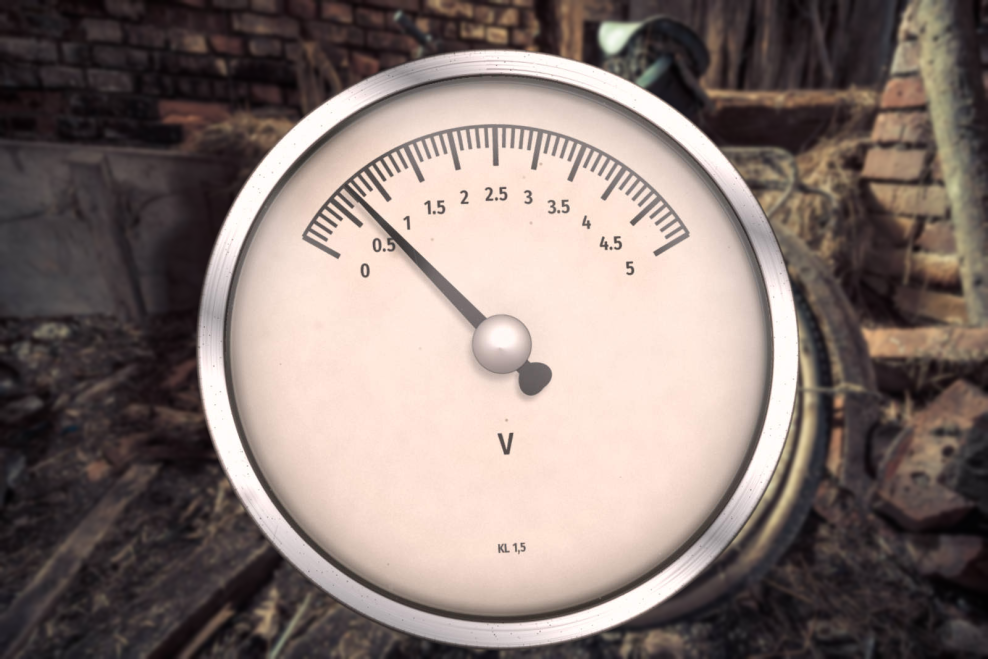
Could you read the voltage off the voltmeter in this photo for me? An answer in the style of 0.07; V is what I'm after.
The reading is 0.7; V
